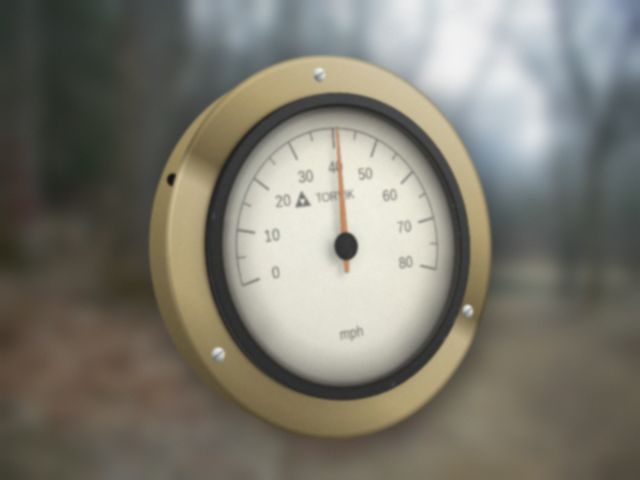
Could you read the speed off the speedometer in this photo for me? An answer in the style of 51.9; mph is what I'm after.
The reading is 40; mph
